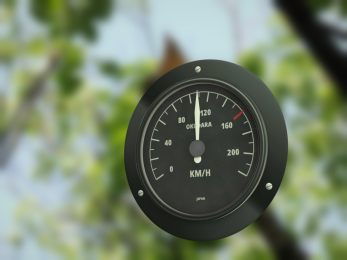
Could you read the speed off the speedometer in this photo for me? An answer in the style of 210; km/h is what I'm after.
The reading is 110; km/h
